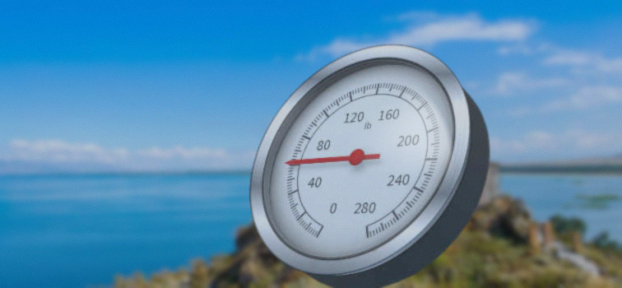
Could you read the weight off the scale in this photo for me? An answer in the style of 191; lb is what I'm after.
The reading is 60; lb
